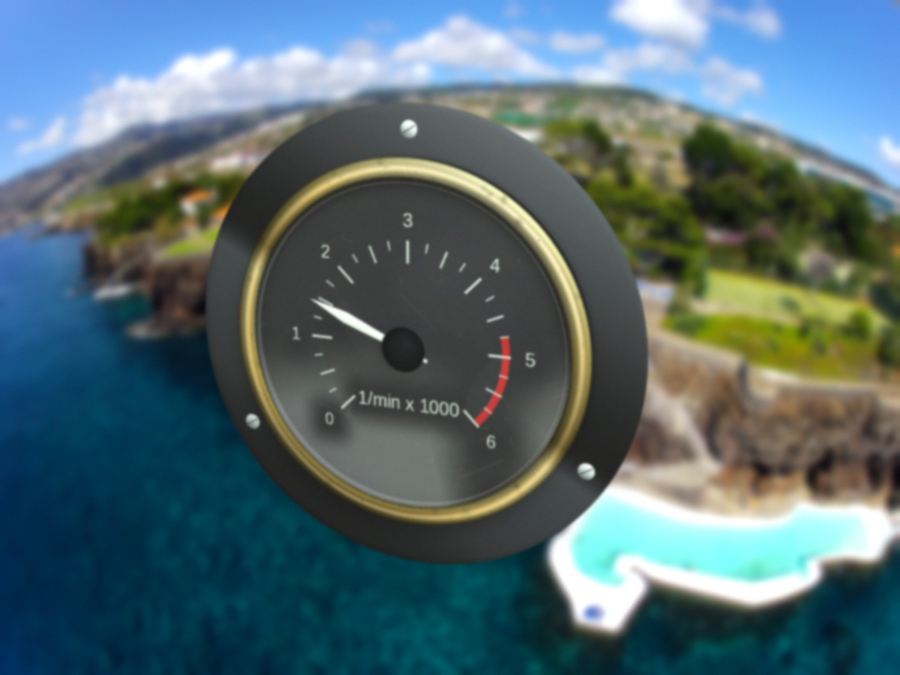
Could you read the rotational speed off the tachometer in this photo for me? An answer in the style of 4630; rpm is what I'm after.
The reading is 1500; rpm
